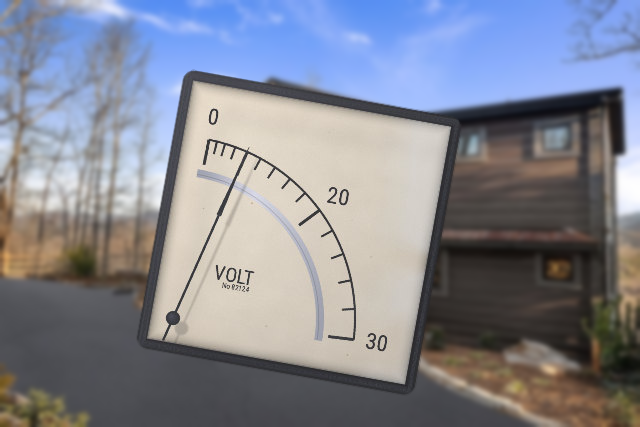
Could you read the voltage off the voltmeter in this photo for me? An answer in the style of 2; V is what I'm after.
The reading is 10; V
